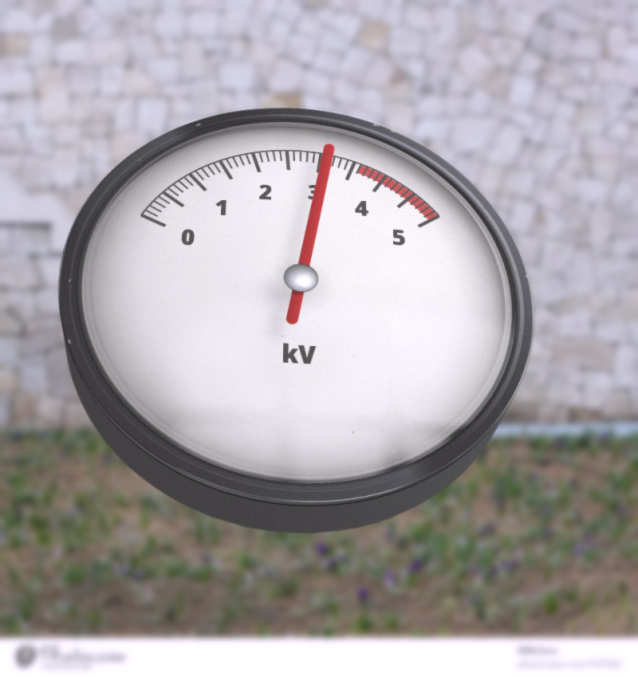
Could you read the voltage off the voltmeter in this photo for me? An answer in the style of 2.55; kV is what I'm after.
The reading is 3.1; kV
